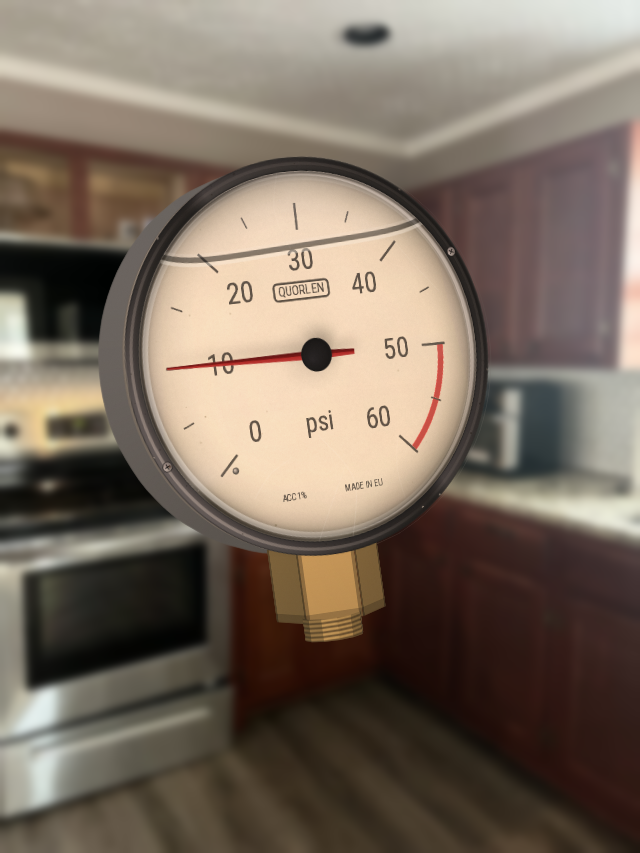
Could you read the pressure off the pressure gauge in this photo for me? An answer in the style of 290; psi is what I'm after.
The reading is 10; psi
